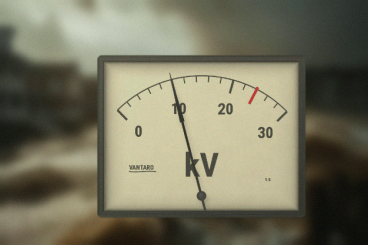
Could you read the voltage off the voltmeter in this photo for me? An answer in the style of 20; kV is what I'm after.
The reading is 10; kV
